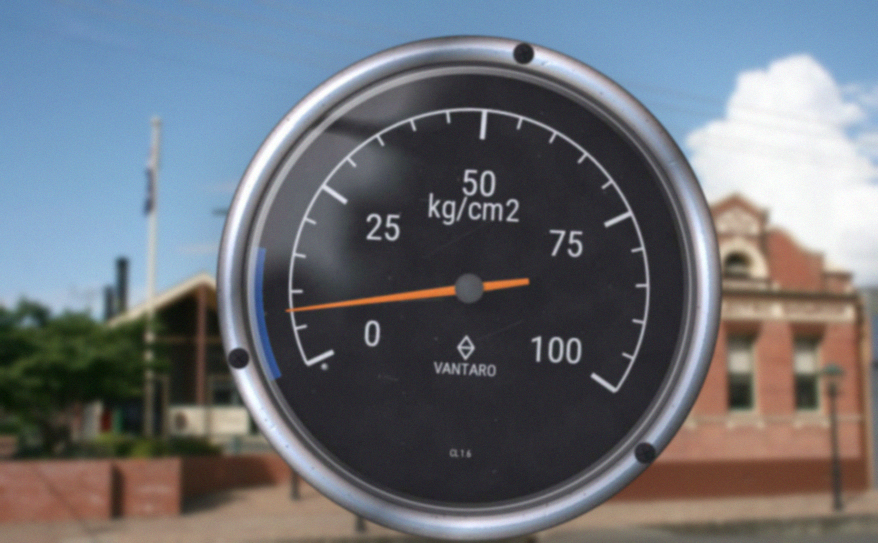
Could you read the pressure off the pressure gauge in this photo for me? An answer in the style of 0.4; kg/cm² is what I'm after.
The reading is 7.5; kg/cm²
